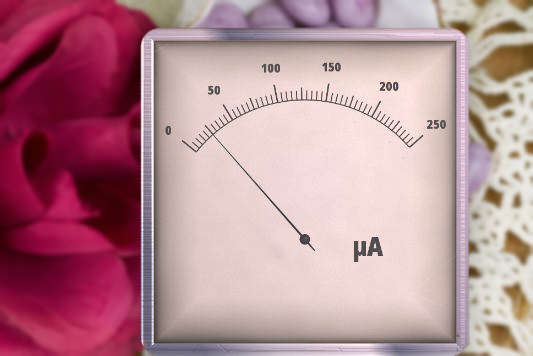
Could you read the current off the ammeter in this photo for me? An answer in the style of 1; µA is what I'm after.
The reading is 25; µA
